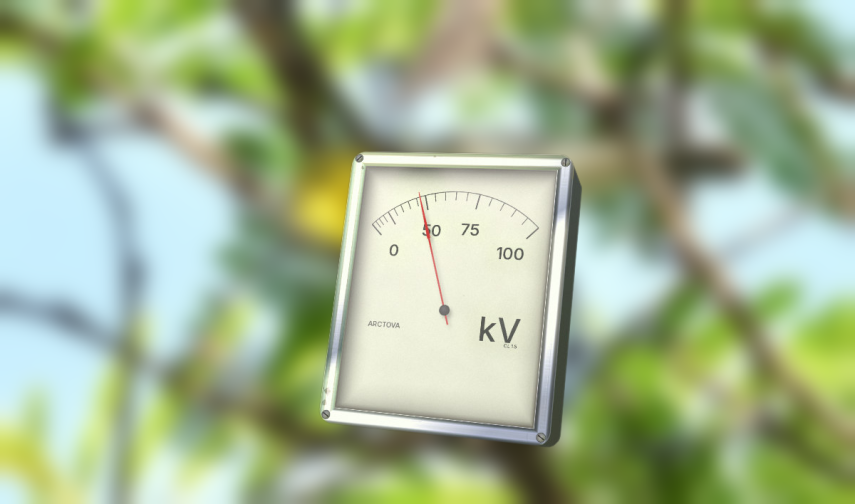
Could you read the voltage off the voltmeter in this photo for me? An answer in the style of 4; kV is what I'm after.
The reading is 47.5; kV
